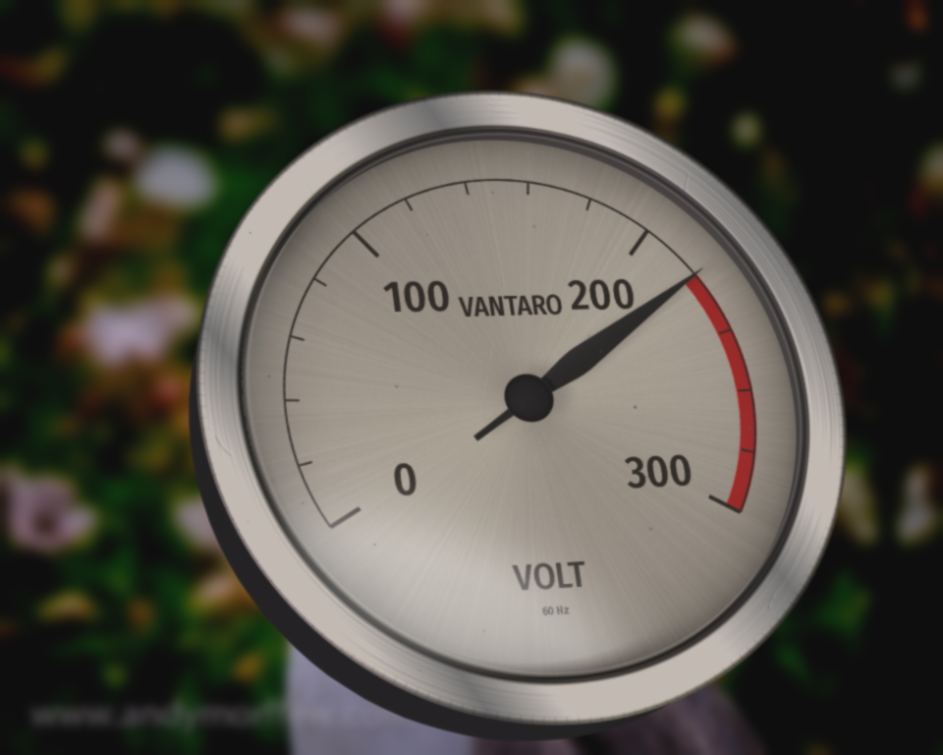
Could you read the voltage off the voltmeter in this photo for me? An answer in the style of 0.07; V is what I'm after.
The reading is 220; V
